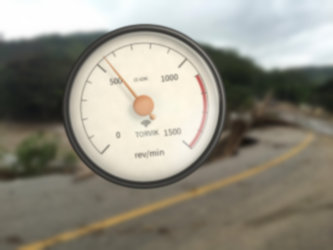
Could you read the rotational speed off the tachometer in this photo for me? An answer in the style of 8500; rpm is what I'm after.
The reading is 550; rpm
